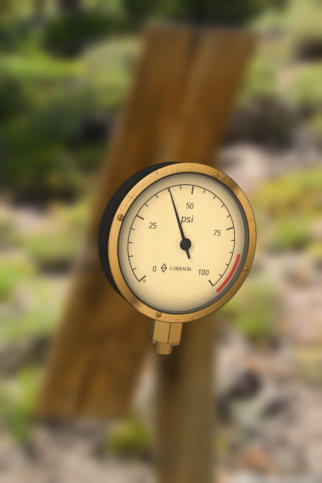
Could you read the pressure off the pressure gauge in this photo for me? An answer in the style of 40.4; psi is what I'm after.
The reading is 40; psi
